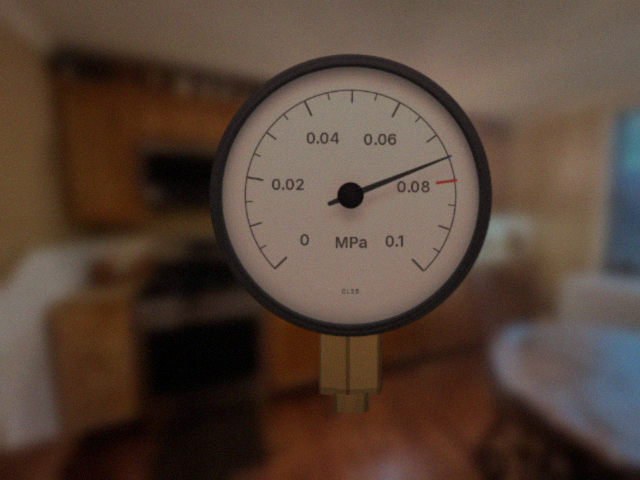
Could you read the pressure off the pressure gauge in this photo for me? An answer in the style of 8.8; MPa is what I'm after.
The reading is 0.075; MPa
